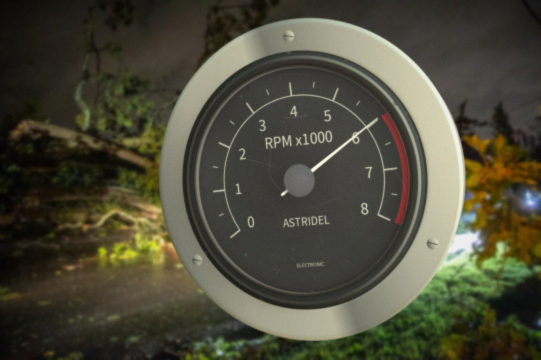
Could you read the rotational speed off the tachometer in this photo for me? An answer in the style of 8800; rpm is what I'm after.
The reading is 6000; rpm
